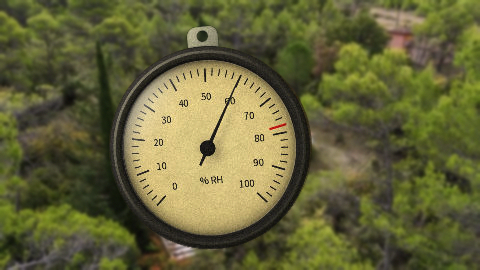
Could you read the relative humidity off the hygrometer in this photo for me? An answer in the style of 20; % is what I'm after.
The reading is 60; %
